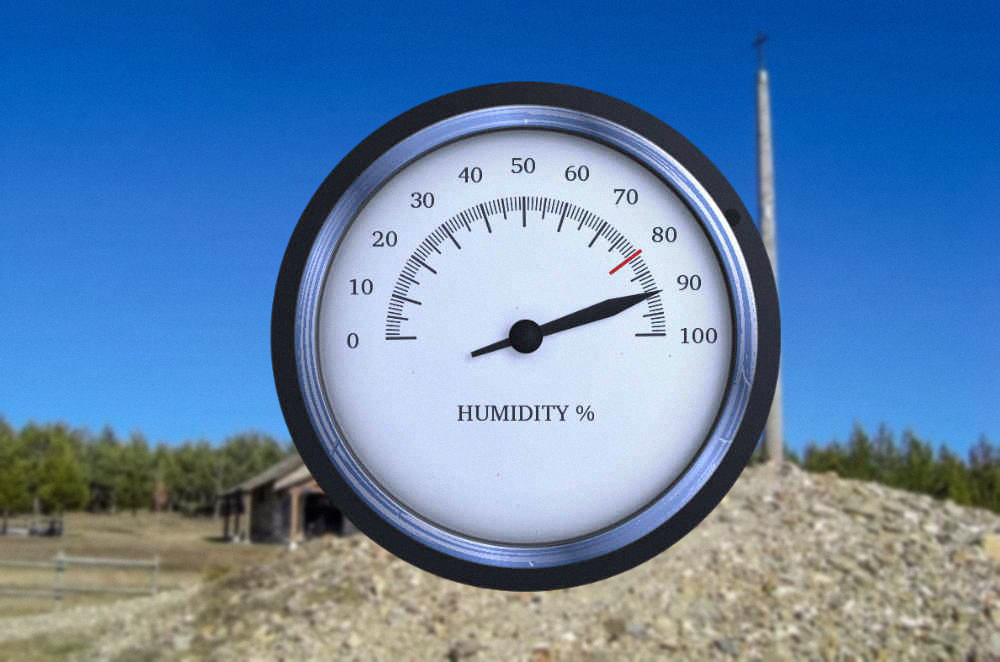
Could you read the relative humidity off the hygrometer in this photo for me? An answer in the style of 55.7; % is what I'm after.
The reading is 90; %
